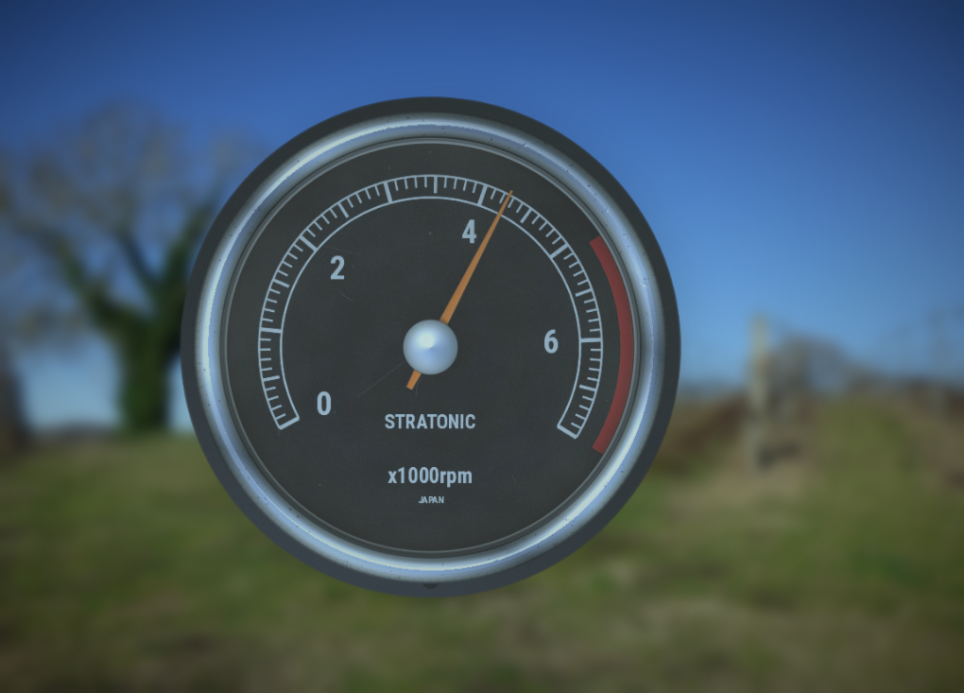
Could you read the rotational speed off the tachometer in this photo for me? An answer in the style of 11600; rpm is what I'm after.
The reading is 4250; rpm
